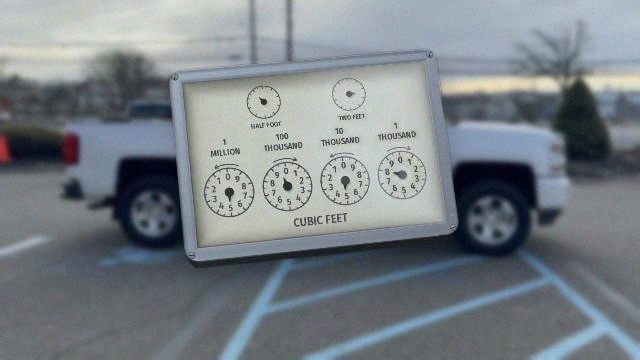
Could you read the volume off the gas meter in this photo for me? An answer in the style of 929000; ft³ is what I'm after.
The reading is 494800; ft³
